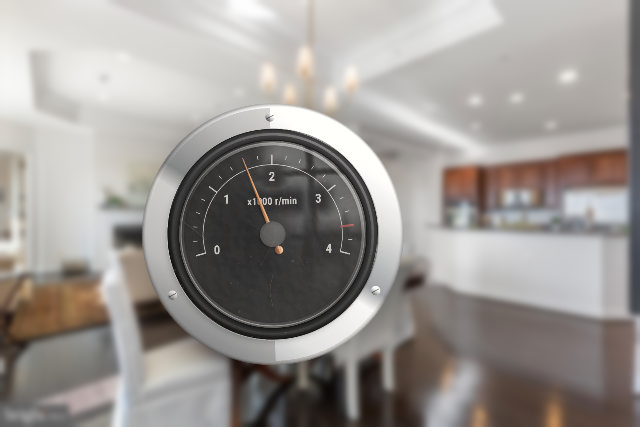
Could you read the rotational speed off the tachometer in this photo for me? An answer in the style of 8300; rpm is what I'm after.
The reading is 1600; rpm
